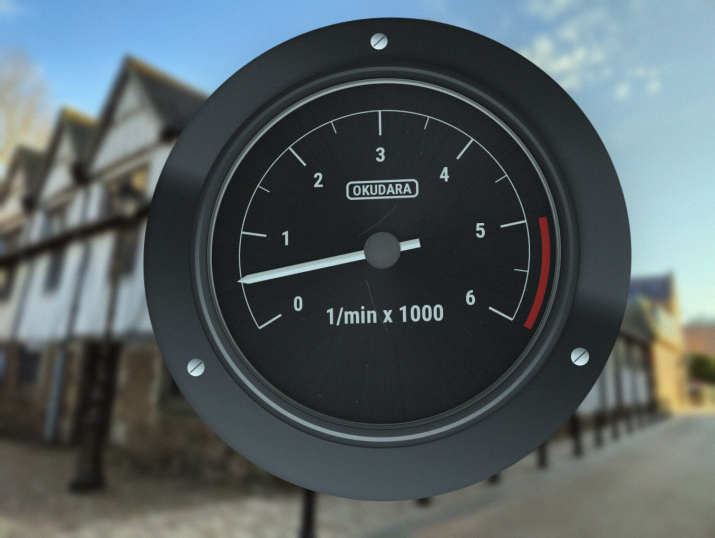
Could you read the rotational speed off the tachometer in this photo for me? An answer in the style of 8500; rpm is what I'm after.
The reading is 500; rpm
